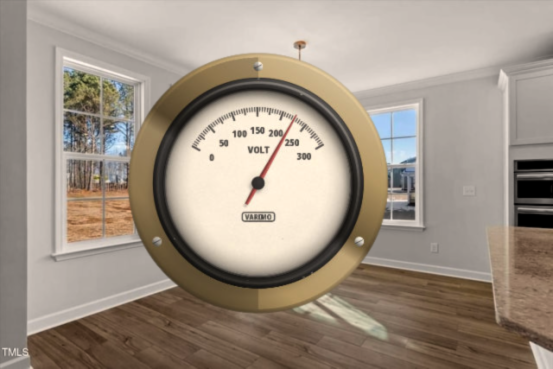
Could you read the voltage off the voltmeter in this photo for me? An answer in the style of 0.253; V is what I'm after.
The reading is 225; V
